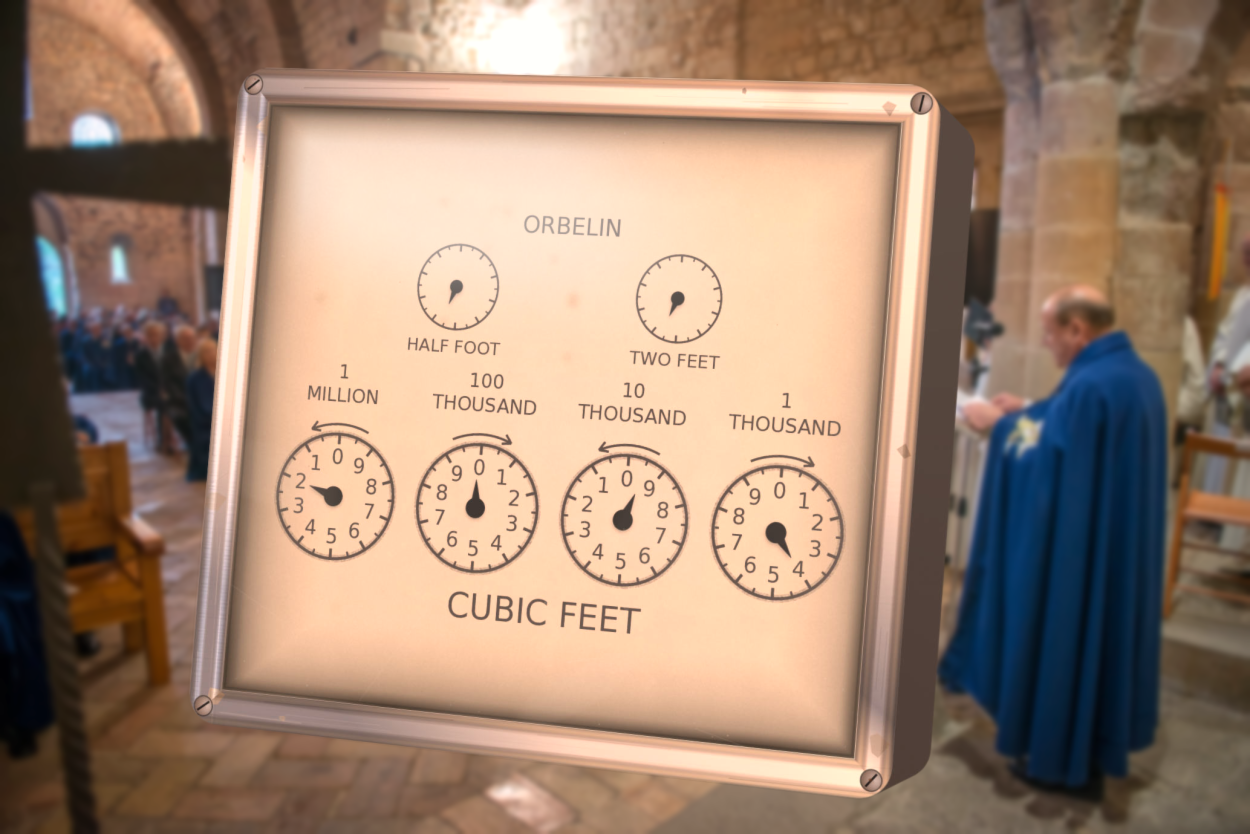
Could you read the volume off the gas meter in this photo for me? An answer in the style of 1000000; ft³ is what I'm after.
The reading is 199400; ft³
